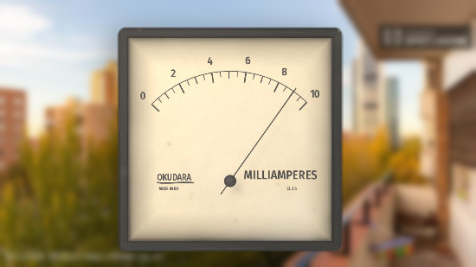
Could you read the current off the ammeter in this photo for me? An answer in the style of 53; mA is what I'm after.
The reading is 9; mA
